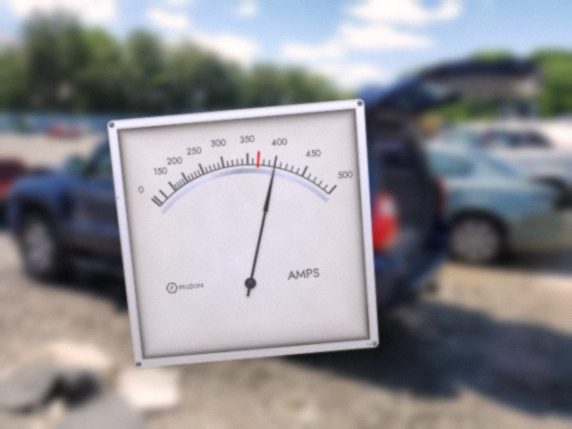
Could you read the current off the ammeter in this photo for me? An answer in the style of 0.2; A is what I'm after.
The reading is 400; A
